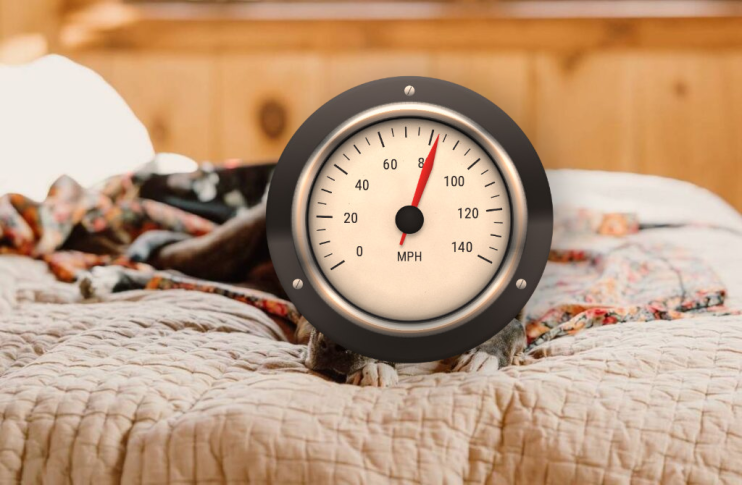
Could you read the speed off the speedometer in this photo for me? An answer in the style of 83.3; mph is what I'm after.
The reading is 82.5; mph
